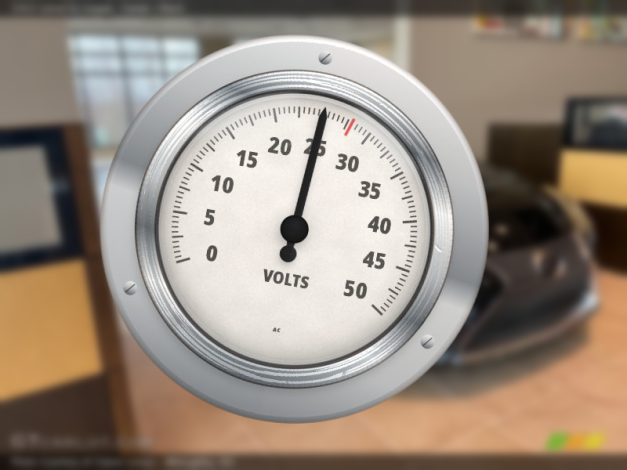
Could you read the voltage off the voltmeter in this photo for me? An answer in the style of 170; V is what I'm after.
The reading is 25; V
